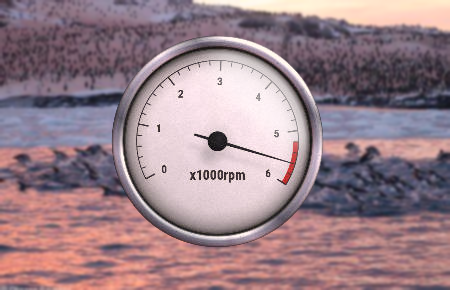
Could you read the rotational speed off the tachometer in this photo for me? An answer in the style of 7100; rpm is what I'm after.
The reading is 5600; rpm
